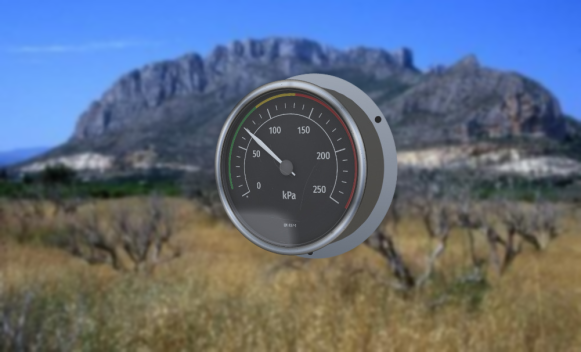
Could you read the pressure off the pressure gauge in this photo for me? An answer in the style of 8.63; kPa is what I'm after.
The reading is 70; kPa
